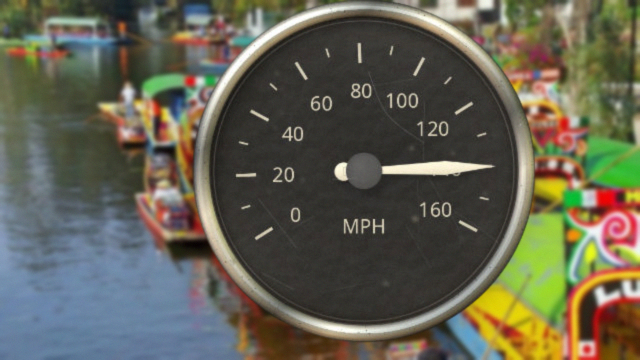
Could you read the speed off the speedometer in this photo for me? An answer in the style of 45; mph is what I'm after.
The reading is 140; mph
